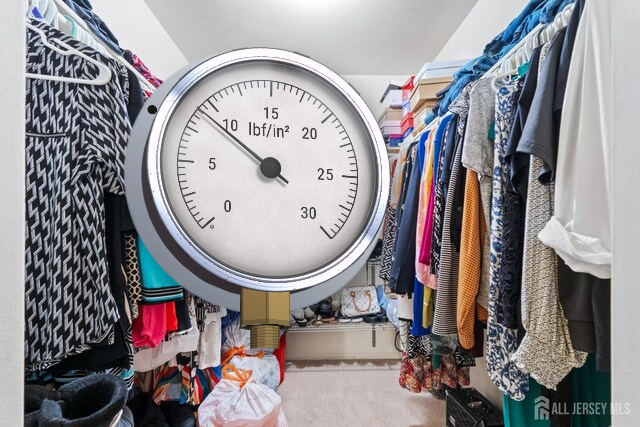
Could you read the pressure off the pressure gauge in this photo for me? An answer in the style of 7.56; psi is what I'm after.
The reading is 9; psi
